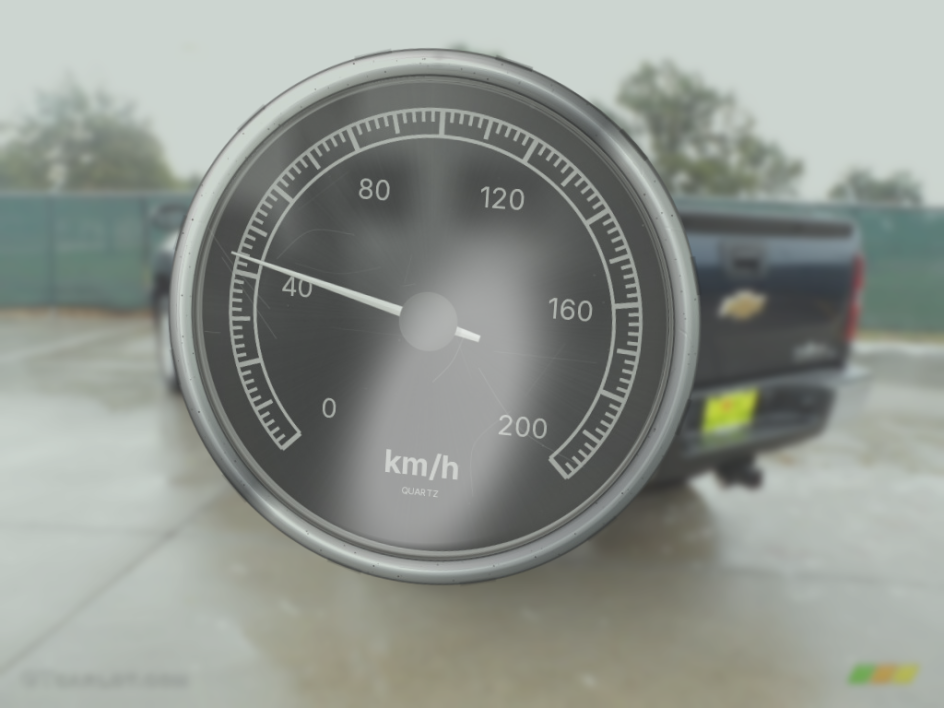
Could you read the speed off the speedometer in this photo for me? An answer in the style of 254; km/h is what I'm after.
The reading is 44; km/h
